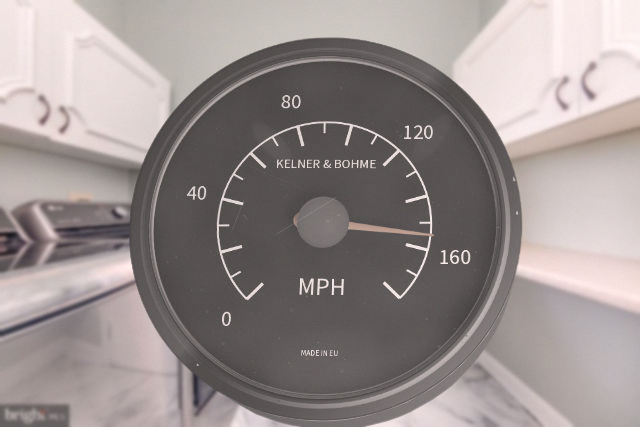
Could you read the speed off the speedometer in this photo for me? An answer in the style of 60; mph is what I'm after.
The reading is 155; mph
